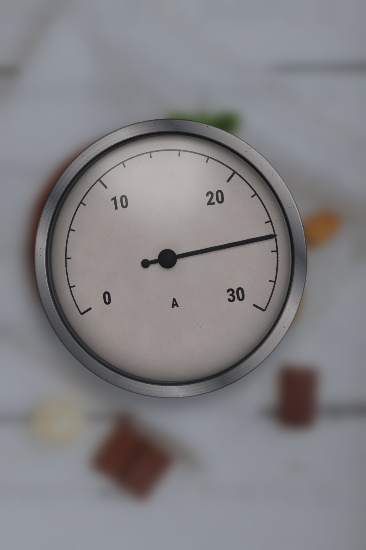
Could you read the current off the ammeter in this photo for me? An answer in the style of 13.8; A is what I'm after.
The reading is 25; A
